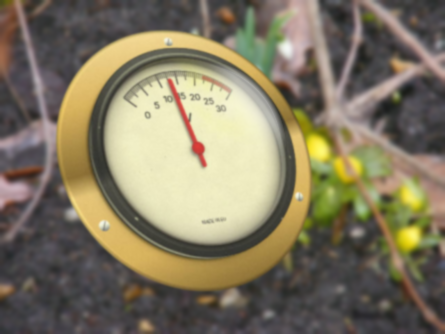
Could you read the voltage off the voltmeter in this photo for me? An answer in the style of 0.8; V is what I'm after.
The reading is 12.5; V
